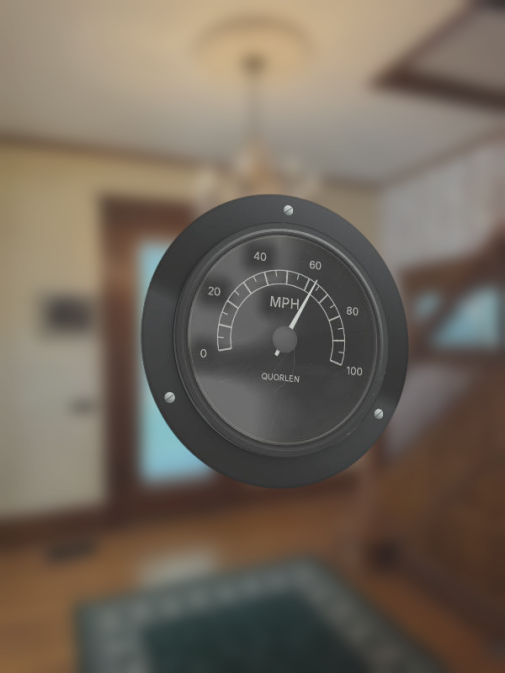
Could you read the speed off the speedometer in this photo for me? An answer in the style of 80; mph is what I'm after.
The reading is 62.5; mph
